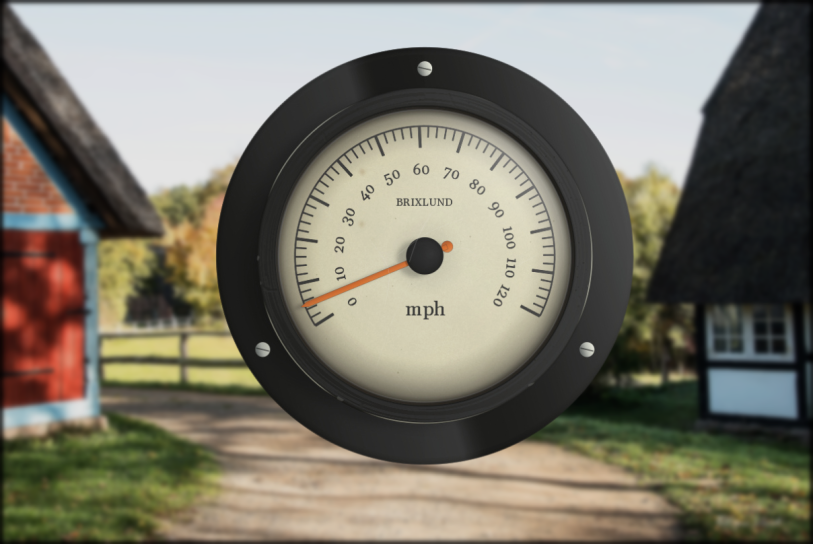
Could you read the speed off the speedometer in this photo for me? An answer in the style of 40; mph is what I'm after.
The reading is 5; mph
